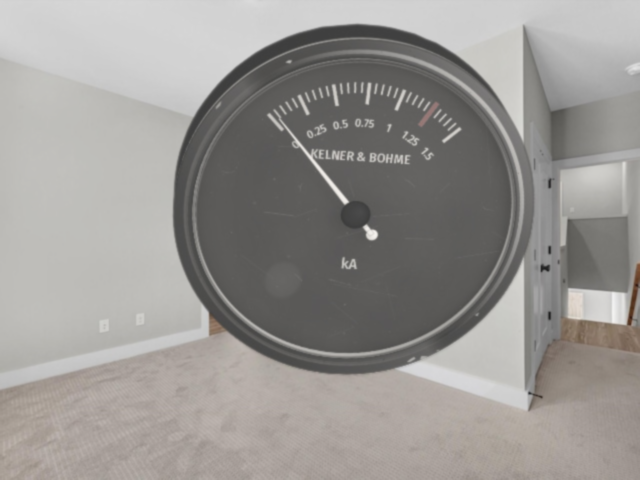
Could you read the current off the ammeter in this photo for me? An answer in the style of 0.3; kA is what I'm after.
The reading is 0.05; kA
